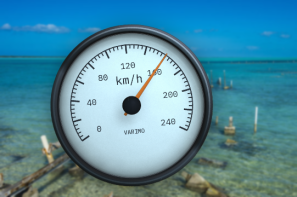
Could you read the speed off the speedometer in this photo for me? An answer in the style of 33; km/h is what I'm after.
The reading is 160; km/h
